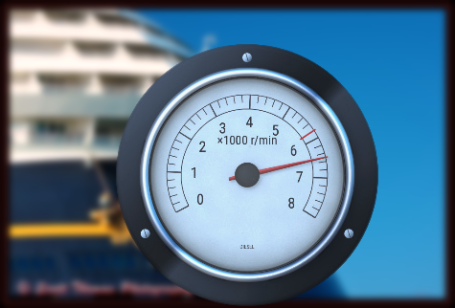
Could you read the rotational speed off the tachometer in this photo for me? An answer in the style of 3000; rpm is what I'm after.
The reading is 6500; rpm
